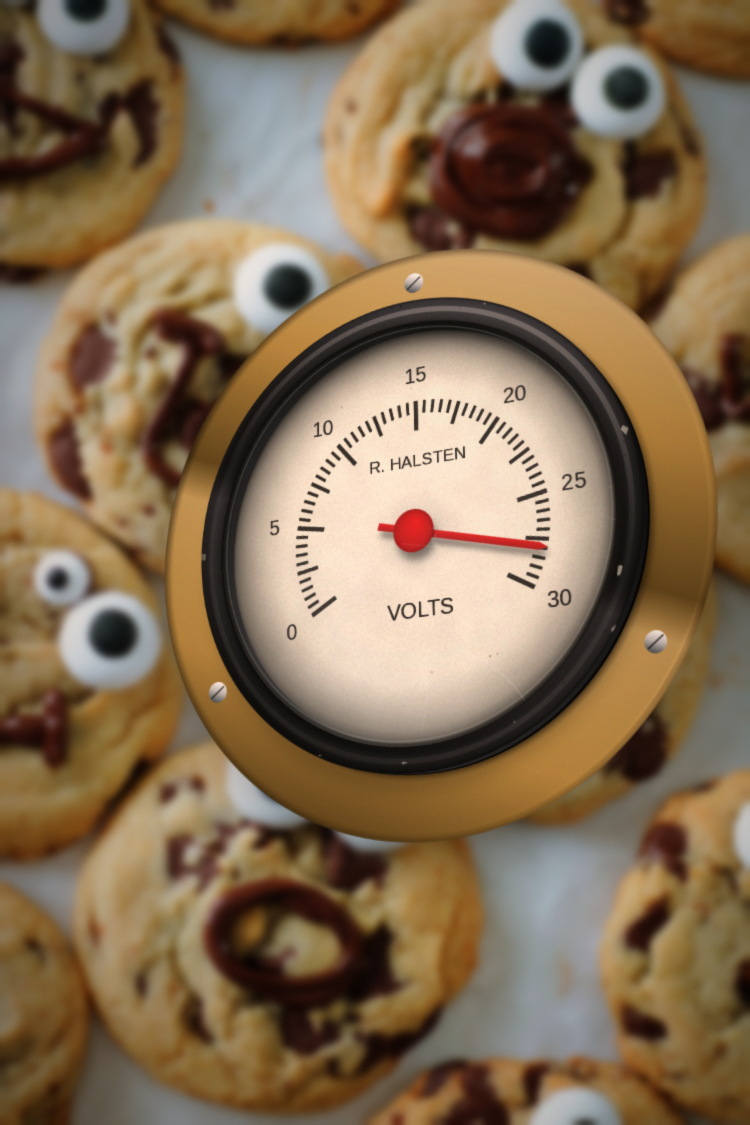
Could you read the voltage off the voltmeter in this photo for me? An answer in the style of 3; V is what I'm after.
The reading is 28; V
